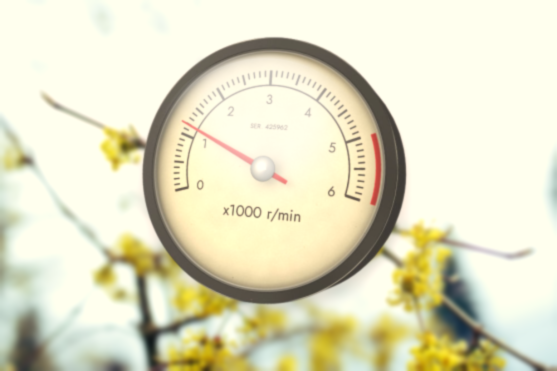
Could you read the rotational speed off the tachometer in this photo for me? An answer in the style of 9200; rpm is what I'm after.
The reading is 1200; rpm
